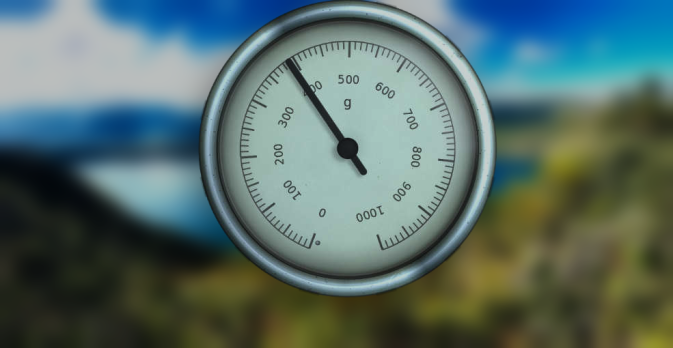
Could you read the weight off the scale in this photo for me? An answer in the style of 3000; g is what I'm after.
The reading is 390; g
